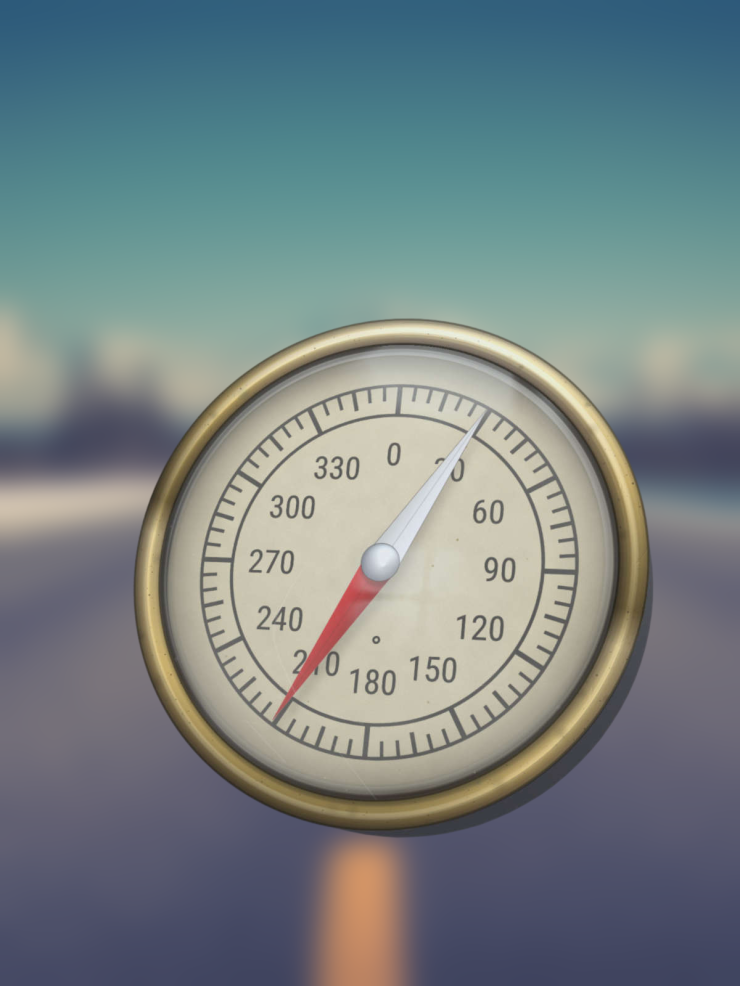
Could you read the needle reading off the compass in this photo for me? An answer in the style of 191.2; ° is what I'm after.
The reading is 210; °
